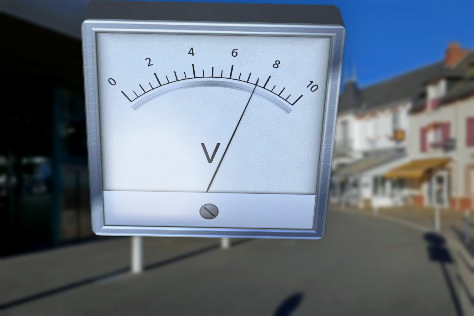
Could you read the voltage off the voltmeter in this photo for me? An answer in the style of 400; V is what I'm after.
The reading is 7.5; V
